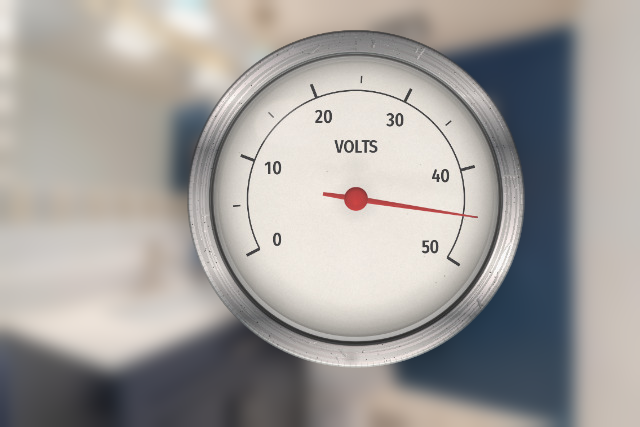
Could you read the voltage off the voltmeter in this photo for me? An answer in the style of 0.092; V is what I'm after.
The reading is 45; V
